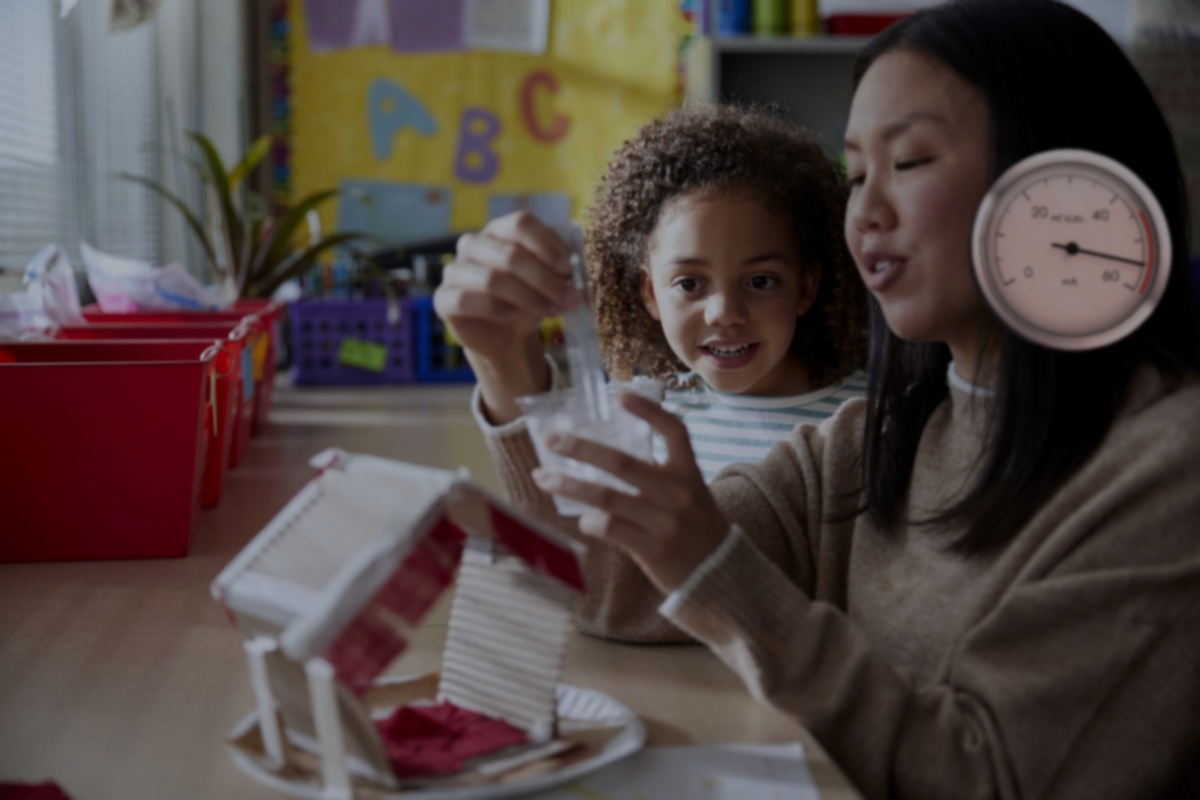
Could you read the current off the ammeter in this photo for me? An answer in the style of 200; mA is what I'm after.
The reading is 55; mA
